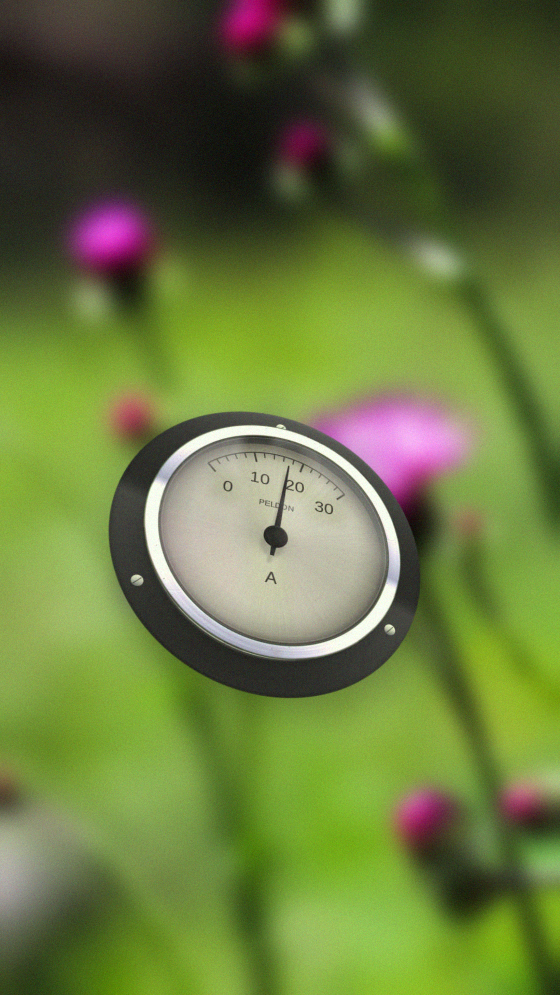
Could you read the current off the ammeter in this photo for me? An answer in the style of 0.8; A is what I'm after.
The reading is 17; A
